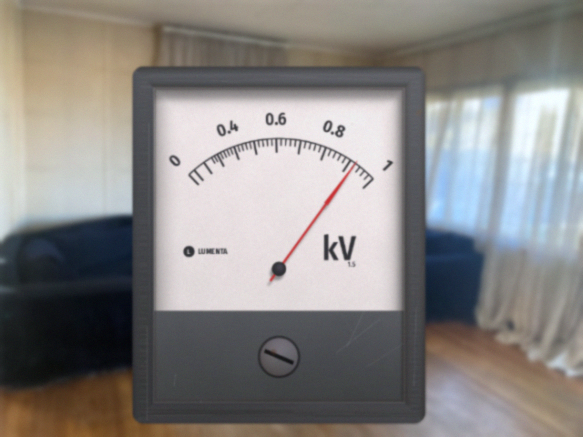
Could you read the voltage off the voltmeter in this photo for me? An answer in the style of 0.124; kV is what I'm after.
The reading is 0.92; kV
